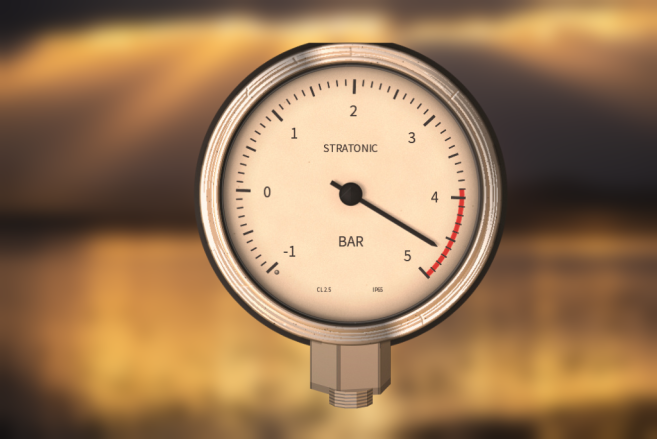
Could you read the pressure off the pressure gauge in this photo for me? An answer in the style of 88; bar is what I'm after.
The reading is 4.65; bar
